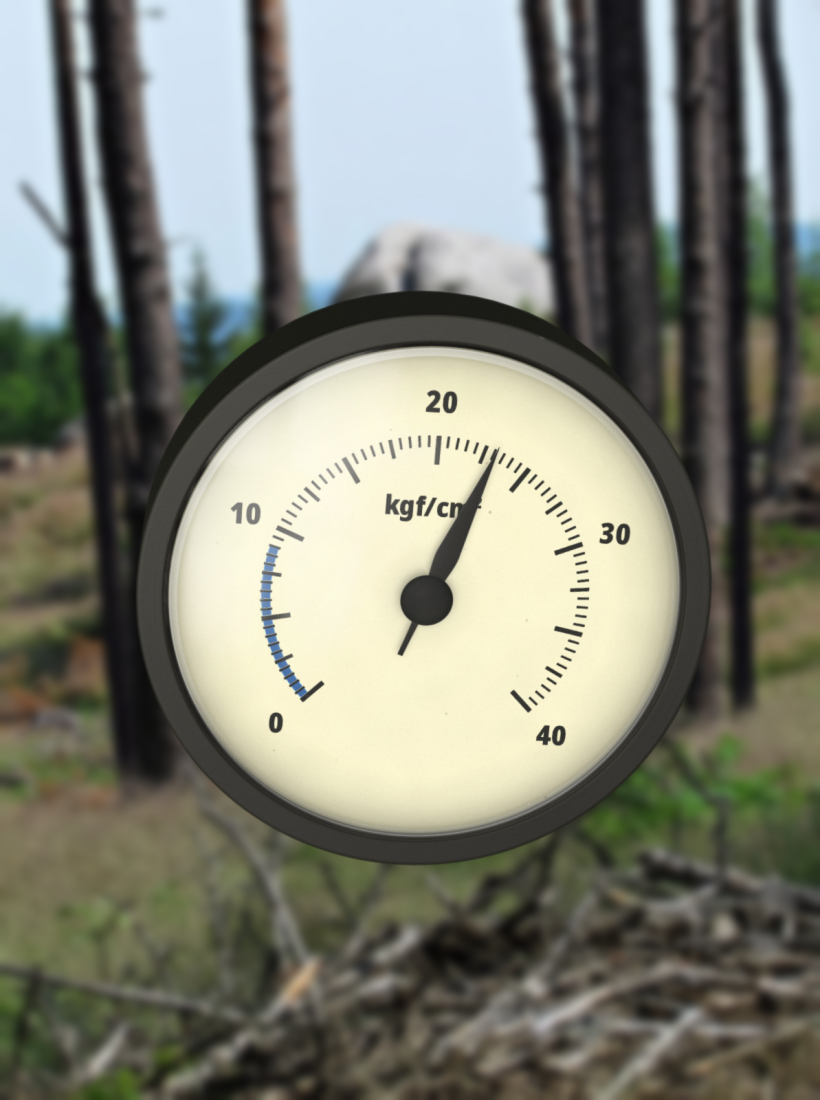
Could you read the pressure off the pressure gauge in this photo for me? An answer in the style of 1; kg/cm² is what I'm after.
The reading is 23; kg/cm²
